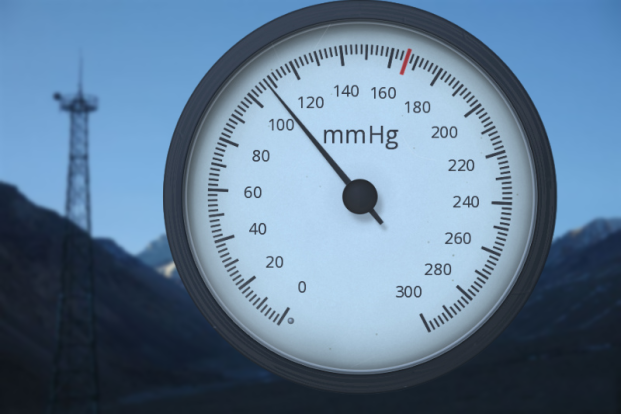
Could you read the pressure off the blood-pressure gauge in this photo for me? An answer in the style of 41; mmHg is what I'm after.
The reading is 108; mmHg
